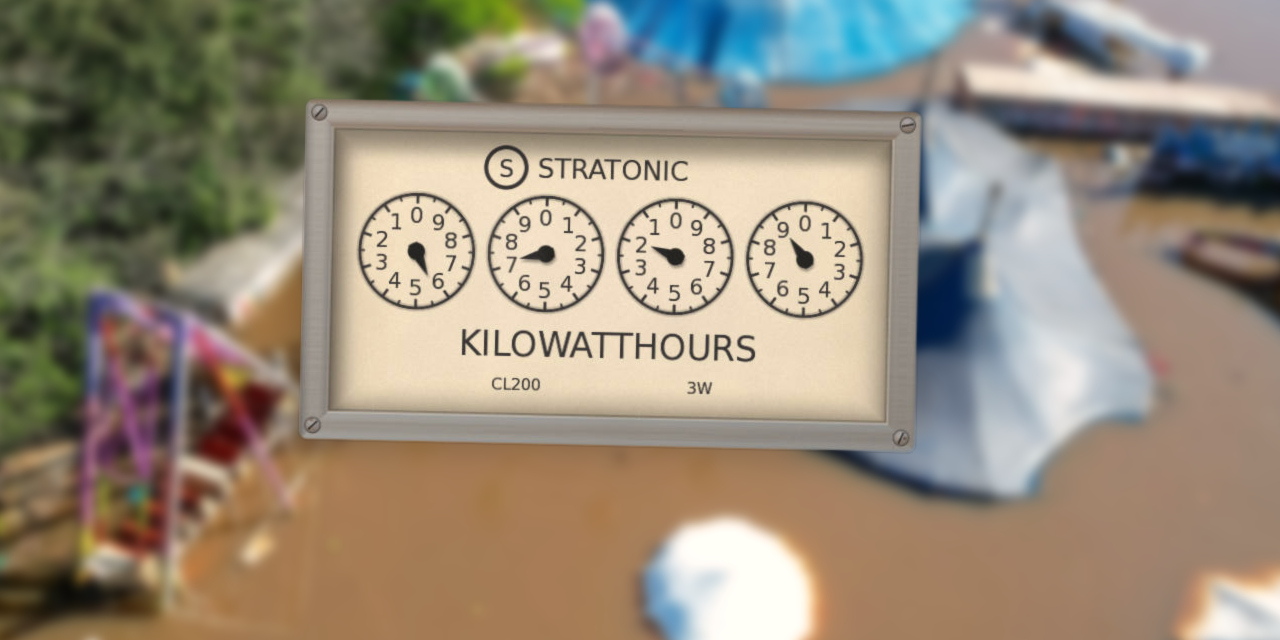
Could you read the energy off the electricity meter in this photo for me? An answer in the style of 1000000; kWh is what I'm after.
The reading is 5719; kWh
